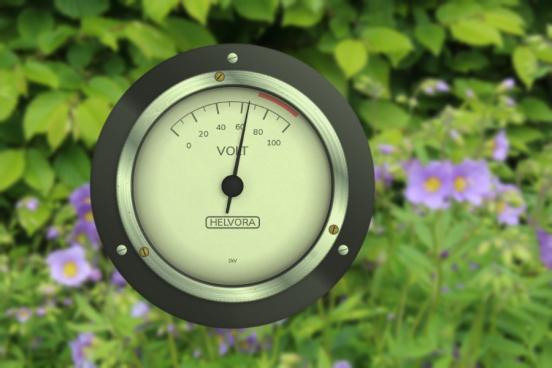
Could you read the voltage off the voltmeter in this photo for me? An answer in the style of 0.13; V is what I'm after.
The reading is 65; V
